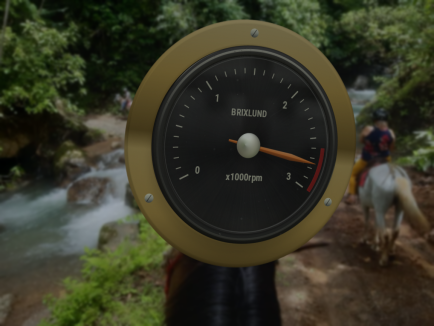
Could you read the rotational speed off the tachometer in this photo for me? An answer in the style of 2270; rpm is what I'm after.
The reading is 2750; rpm
